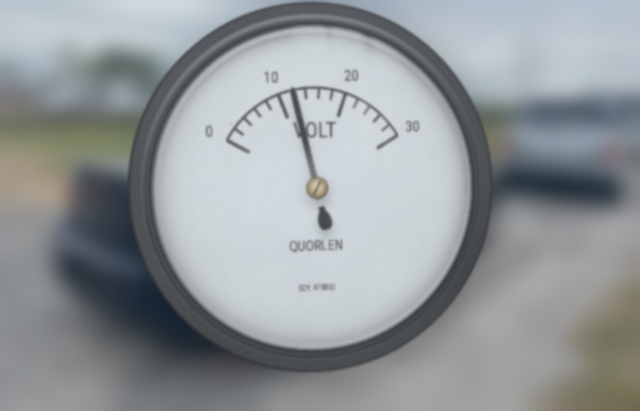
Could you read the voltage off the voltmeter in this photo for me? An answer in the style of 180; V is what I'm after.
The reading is 12; V
